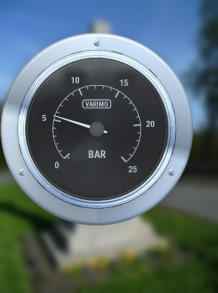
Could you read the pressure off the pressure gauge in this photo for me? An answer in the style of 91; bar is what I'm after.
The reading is 5.5; bar
